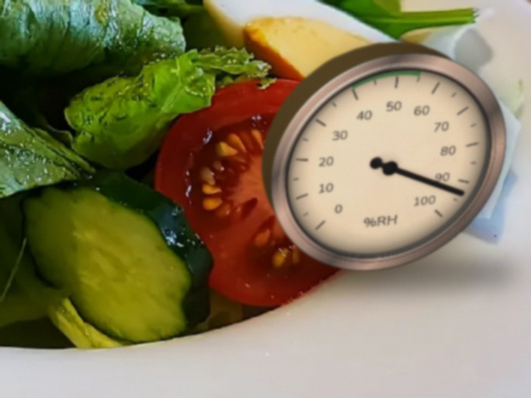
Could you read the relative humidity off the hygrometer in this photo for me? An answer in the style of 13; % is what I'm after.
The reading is 92.5; %
